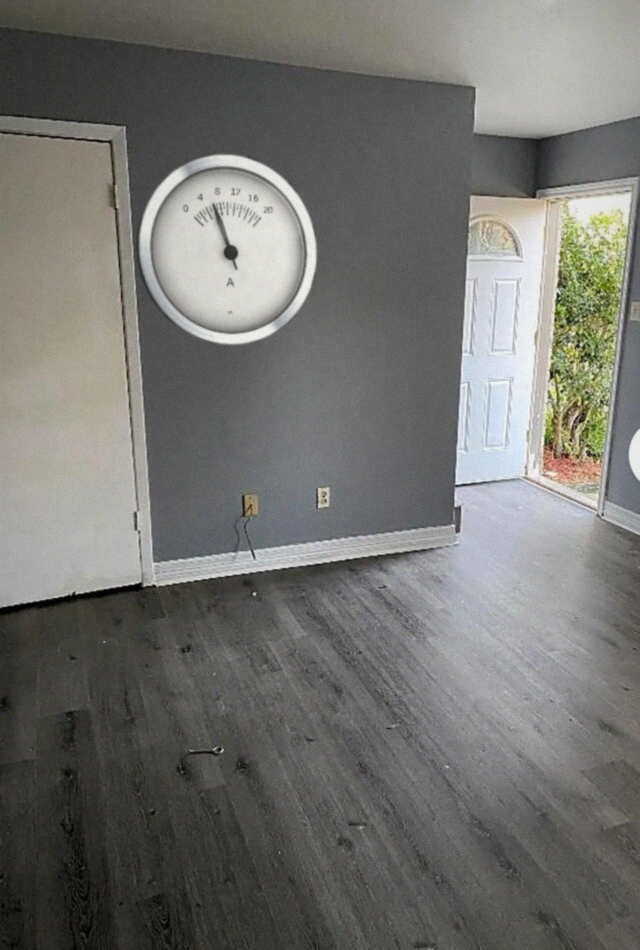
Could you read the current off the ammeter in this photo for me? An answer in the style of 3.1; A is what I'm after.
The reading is 6; A
